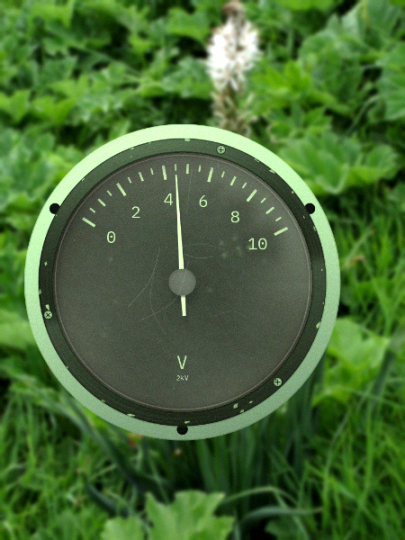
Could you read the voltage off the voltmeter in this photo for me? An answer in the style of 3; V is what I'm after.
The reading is 4.5; V
